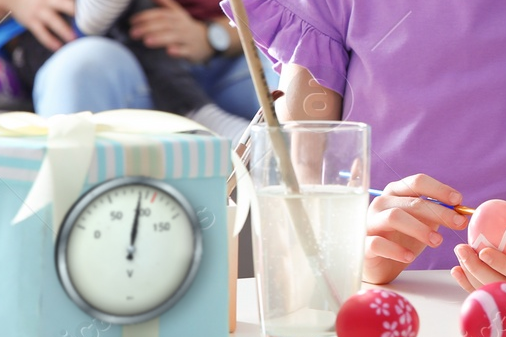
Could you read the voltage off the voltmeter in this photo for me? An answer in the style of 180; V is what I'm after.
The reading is 90; V
